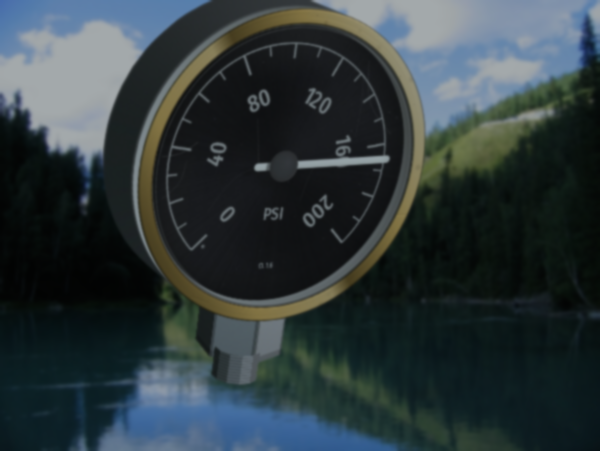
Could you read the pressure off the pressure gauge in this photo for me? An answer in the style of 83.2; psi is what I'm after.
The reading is 165; psi
